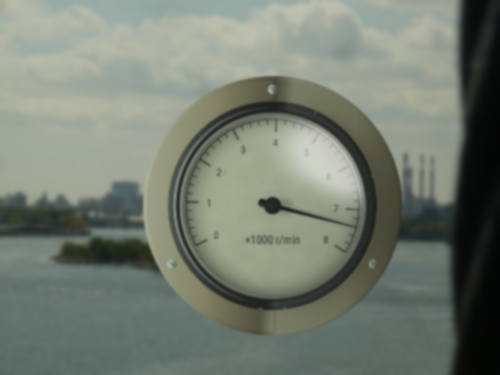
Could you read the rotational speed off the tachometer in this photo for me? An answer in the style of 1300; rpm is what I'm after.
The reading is 7400; rpm
